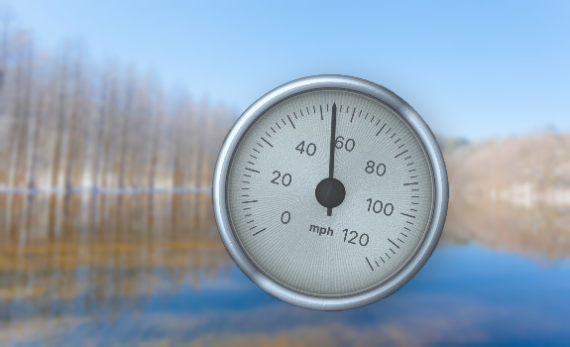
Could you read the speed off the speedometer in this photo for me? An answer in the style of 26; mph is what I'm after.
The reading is 54; mph
